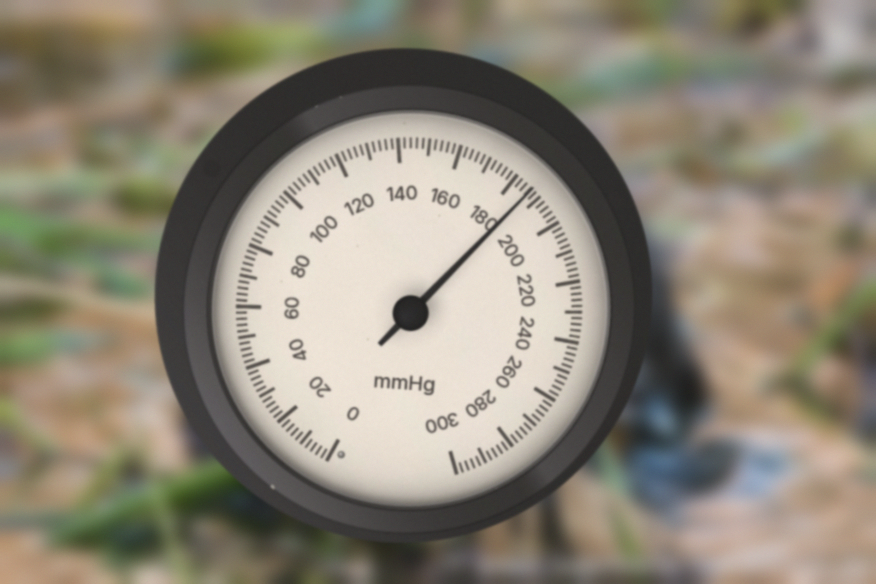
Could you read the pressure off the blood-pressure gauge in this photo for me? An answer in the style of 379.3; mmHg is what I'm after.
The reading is 186; mmHg
